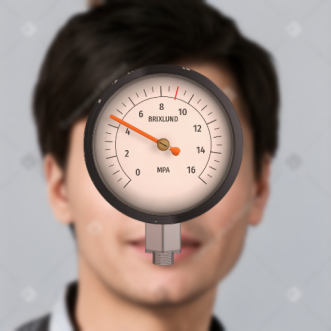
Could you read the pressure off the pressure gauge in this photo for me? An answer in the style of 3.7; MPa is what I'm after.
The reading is 4.5; MPa
